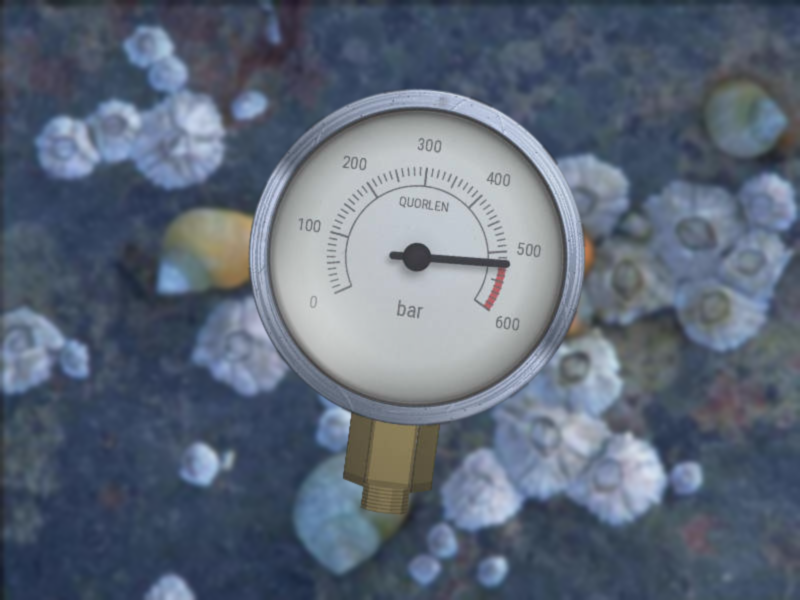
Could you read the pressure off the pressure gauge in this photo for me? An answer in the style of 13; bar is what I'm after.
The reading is 520; bar
